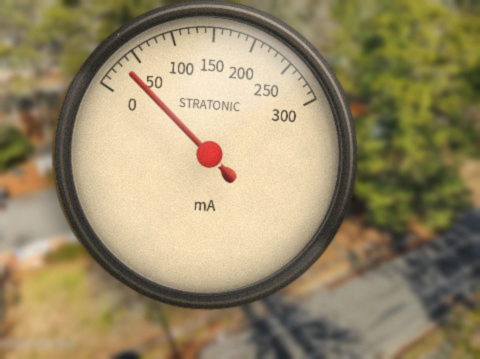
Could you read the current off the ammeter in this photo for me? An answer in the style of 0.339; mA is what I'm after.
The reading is 30; mA
